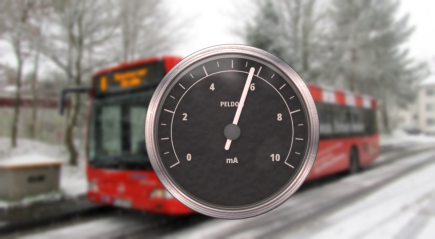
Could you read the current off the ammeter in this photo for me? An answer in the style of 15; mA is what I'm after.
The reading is 5.75; mA
